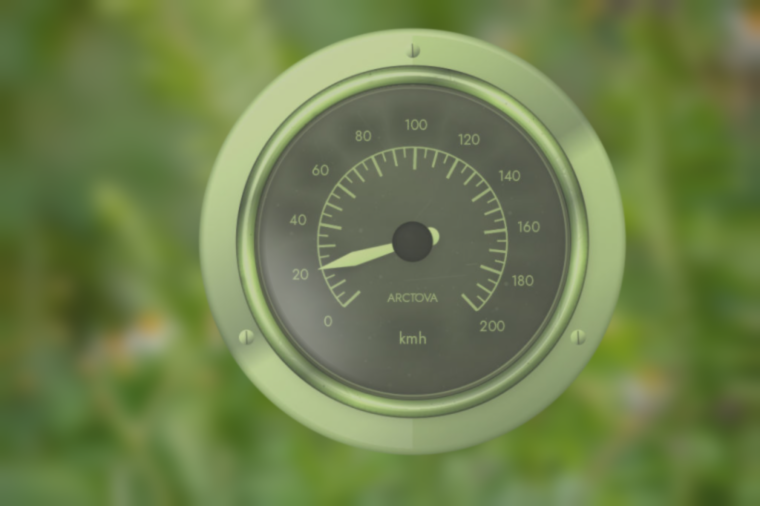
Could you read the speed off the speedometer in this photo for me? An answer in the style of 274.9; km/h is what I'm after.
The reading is 20; km/h
